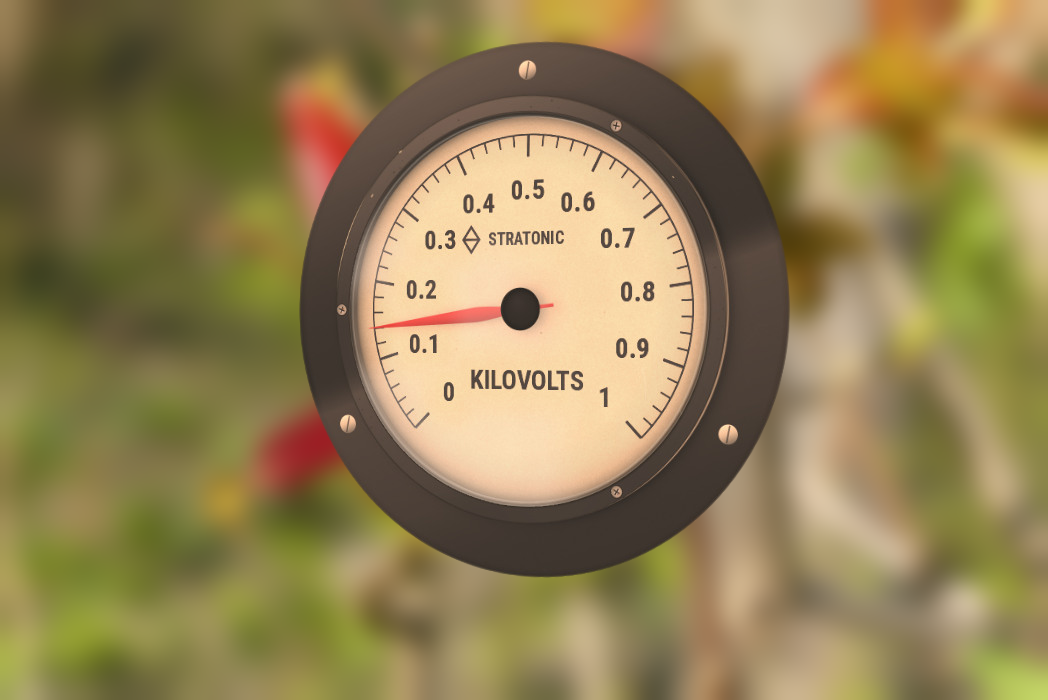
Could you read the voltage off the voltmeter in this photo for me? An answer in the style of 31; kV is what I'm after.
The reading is 0.14; kV
